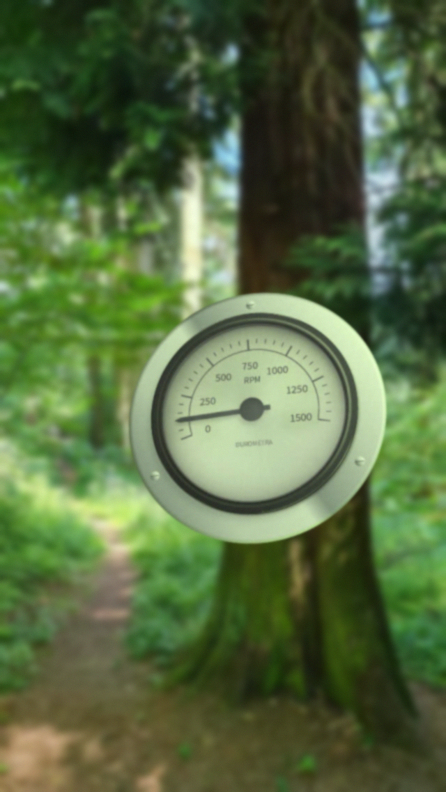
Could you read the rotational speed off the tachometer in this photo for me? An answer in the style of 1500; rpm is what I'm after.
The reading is 100; rpm
